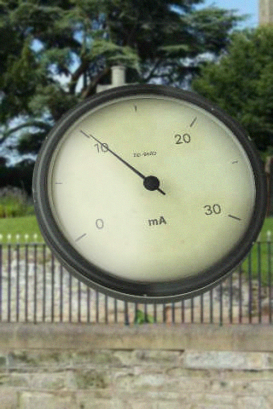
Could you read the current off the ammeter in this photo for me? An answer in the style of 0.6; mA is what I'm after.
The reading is 10; mA
